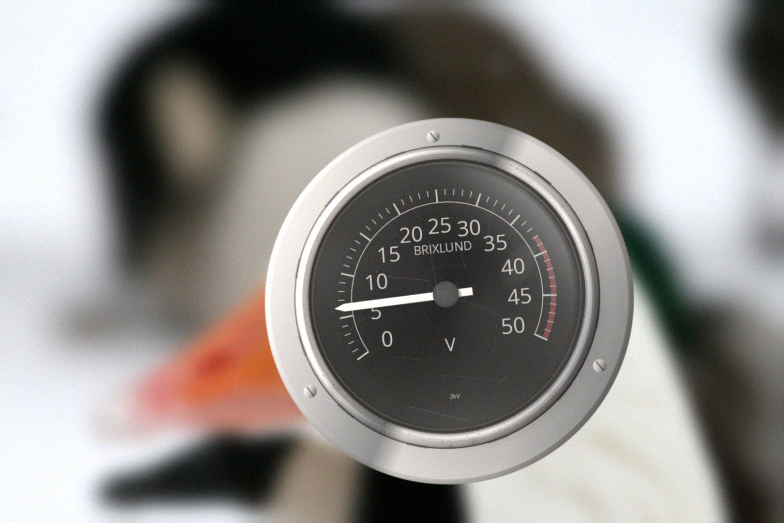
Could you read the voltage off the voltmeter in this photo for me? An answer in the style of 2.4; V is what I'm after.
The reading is 6; V
